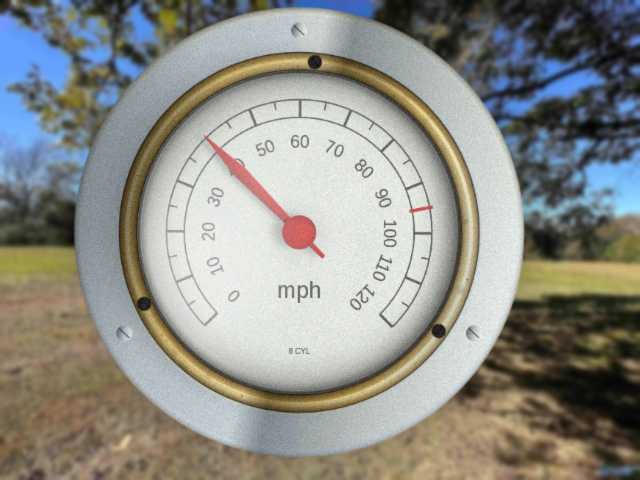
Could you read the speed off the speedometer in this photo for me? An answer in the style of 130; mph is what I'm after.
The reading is 40; mph
